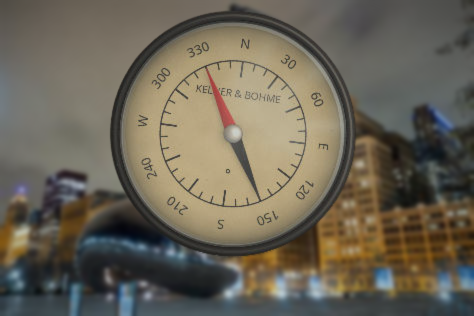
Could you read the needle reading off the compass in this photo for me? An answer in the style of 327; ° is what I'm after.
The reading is 330; °
